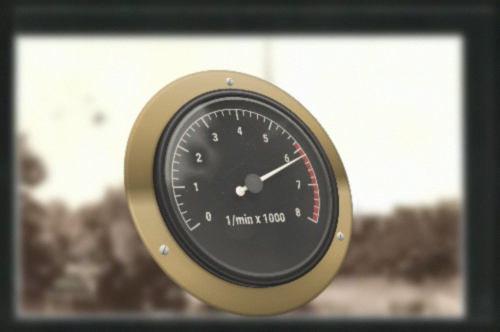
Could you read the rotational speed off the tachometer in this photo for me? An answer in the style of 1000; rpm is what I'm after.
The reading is 6200; rpm
